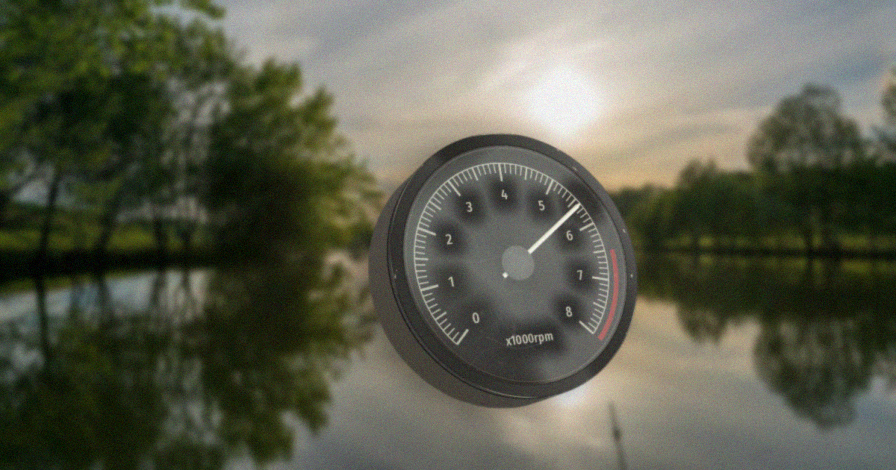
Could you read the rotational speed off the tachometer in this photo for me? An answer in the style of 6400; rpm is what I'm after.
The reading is 5600; rpm
